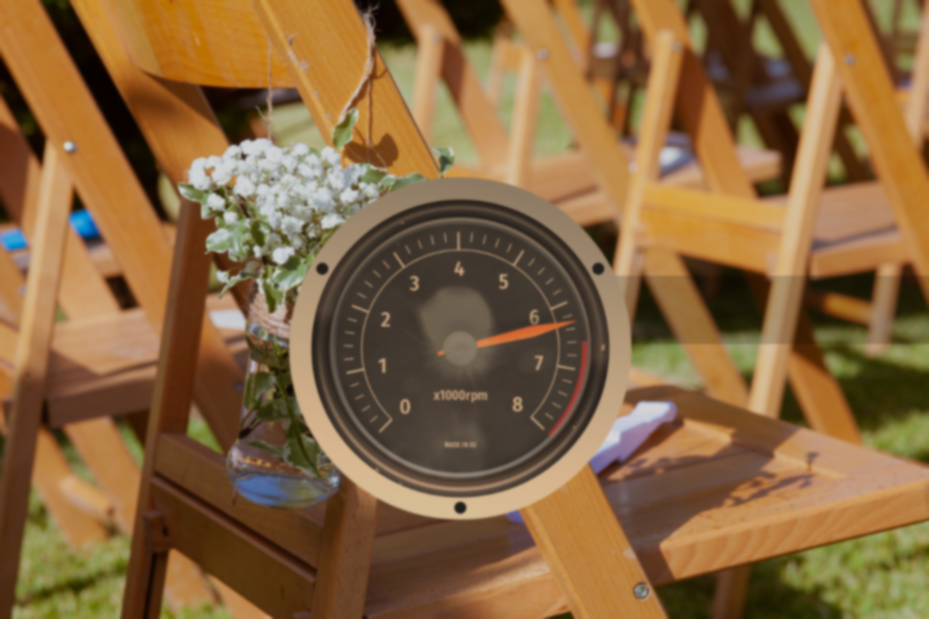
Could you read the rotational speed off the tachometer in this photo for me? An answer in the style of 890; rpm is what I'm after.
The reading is 6300; rpm
